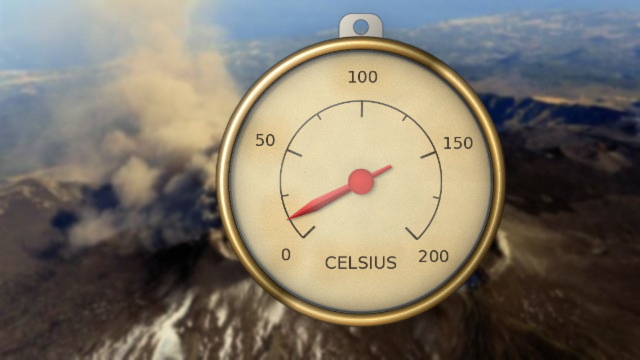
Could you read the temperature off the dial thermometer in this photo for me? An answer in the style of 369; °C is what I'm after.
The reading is 12.5; °C
